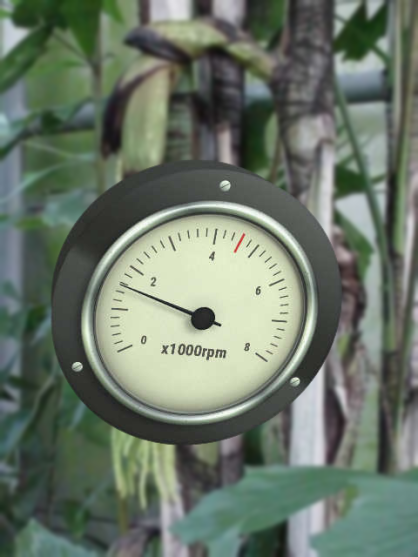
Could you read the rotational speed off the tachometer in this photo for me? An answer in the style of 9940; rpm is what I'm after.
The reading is 1600; rpm
